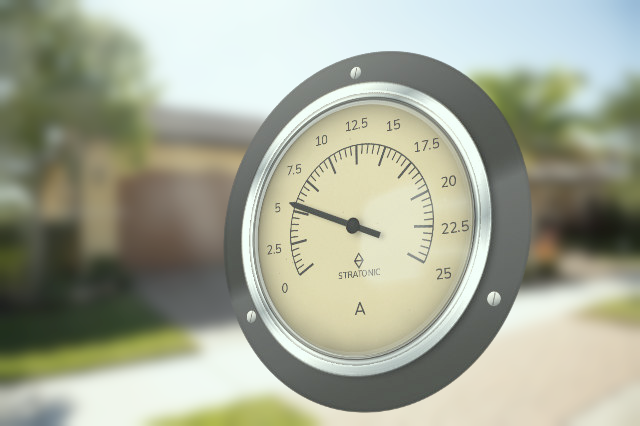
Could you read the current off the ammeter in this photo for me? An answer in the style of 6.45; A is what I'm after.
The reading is 5.5; A
